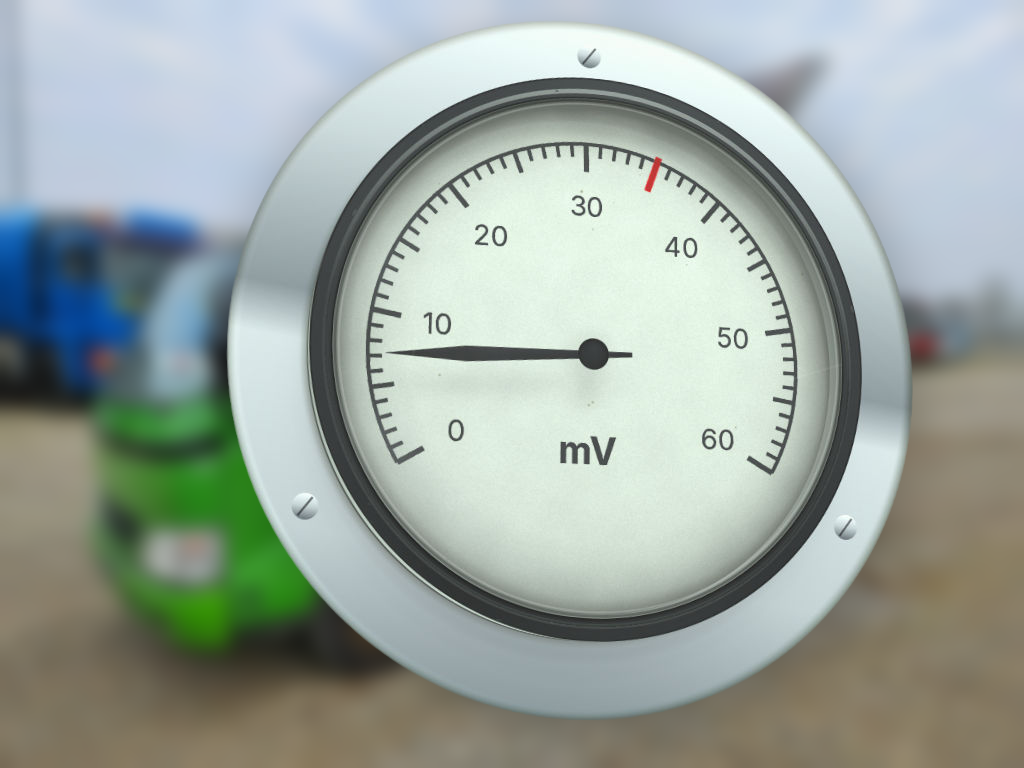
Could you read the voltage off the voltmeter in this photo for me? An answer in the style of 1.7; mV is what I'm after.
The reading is 7; mV
